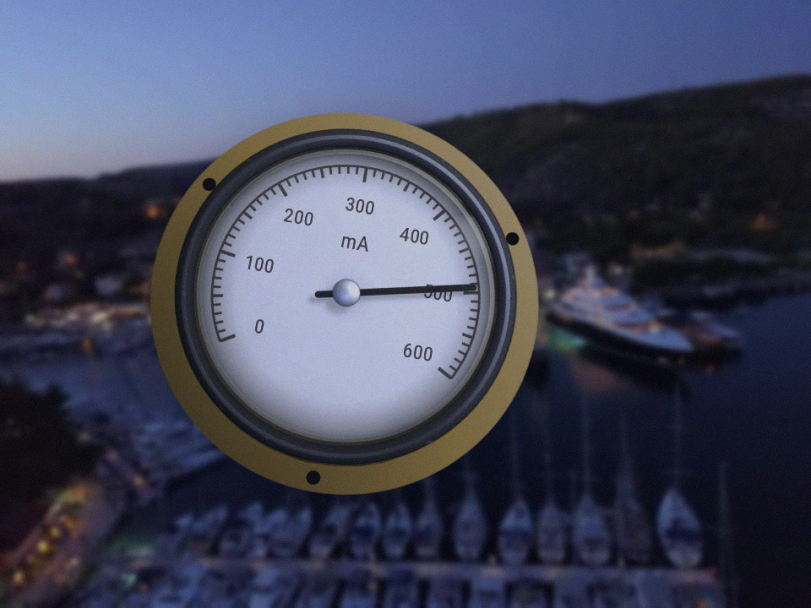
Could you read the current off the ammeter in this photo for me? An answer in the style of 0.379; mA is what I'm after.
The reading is 495; mA
